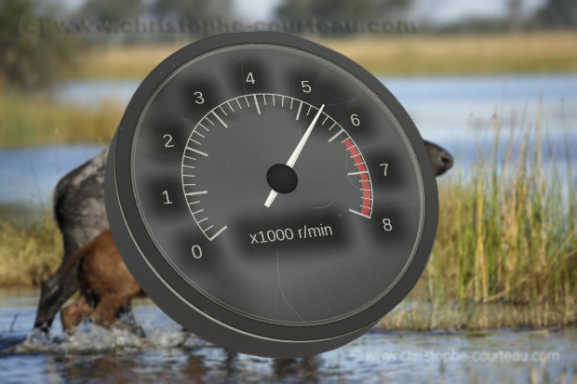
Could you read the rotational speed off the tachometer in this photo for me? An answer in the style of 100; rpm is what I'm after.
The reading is 5400; rpm
